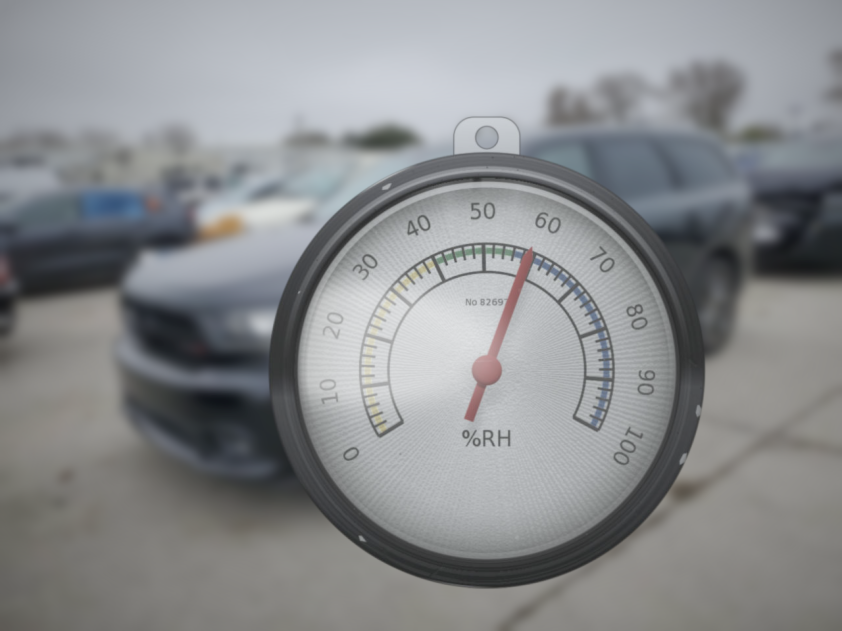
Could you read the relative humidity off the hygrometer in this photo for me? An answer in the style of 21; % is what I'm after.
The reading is 59; %
